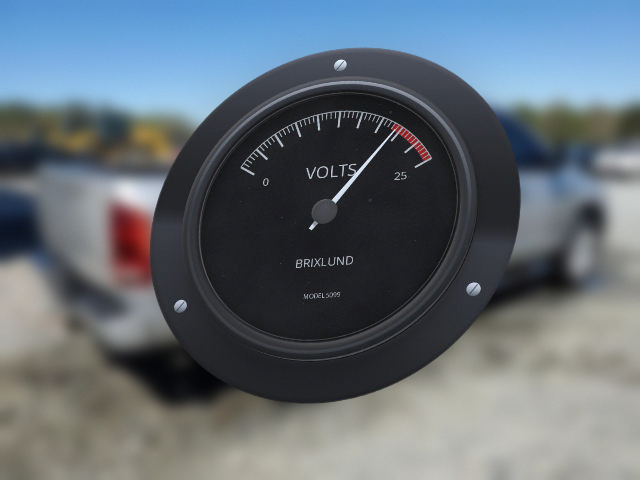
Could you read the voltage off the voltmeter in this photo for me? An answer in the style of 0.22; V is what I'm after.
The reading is 20; V
